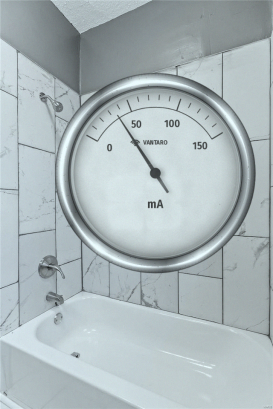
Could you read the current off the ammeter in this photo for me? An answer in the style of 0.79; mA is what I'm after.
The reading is 35; mA
